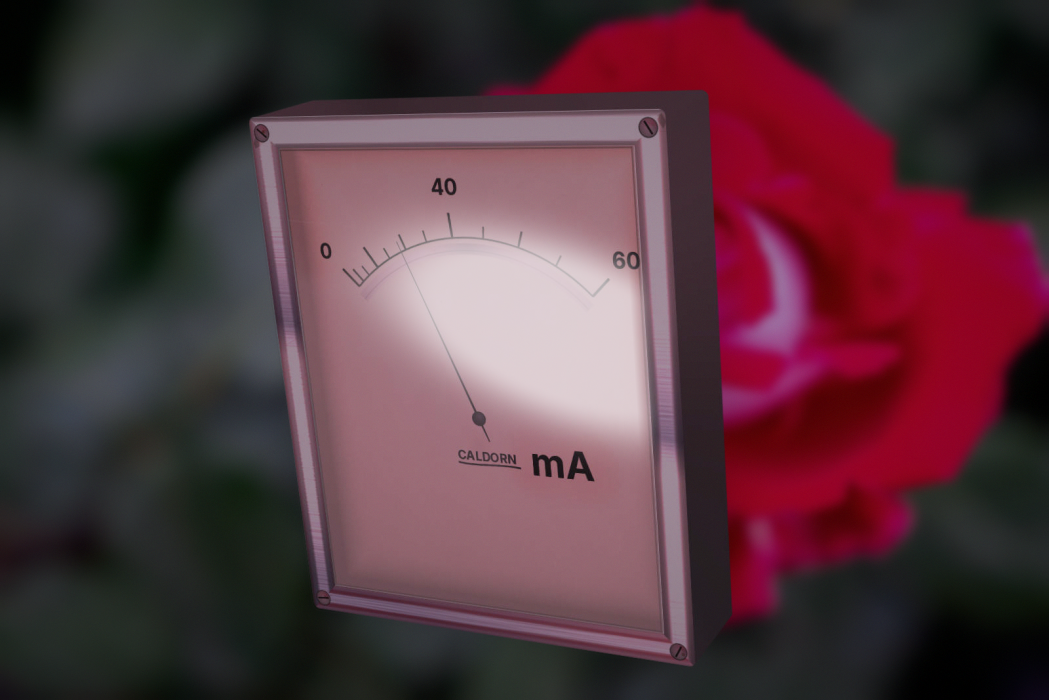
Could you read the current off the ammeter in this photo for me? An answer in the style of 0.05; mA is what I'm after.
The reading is 30; mA
